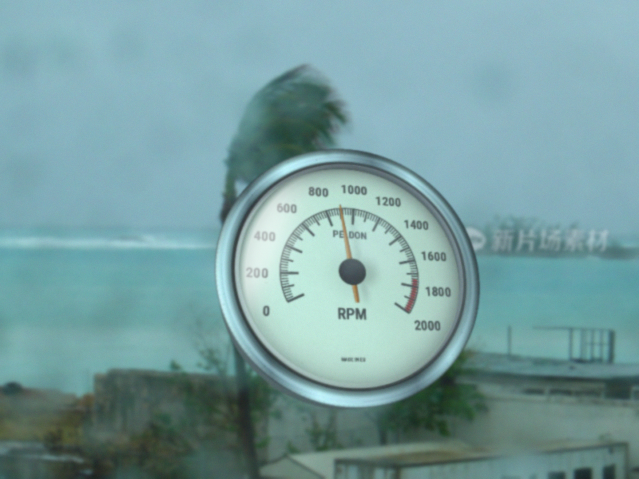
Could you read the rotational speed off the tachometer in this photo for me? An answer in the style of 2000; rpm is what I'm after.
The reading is 900; rpm
